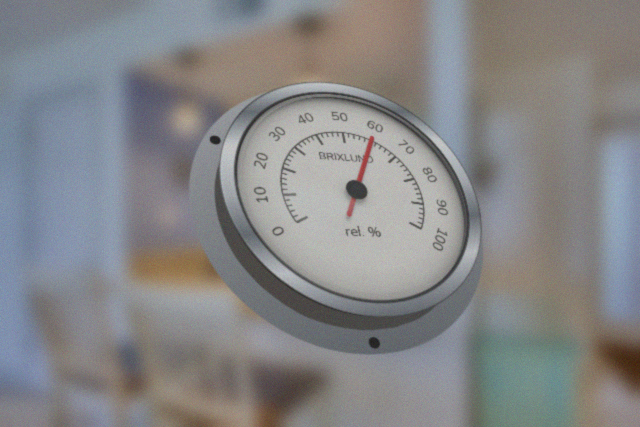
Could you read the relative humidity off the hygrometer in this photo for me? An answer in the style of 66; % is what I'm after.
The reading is 60; %
